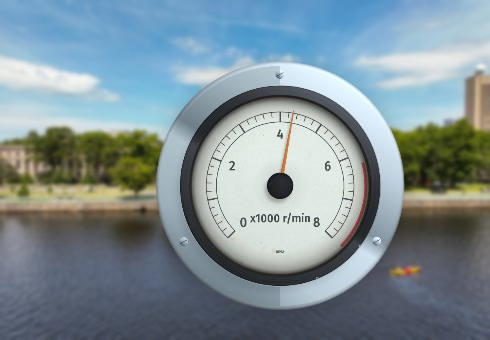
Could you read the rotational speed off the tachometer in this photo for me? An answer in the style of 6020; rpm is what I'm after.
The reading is 4300; rpm
